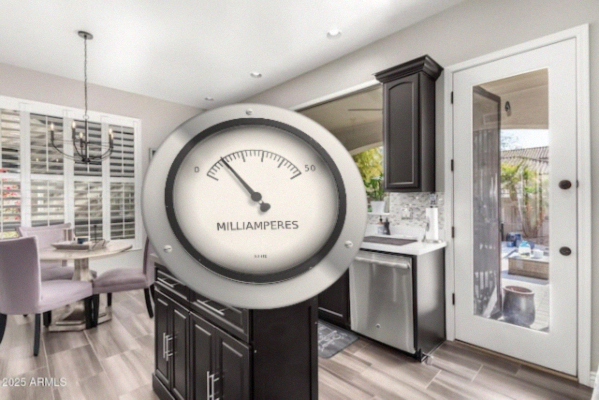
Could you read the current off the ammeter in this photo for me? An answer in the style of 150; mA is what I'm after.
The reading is 10; mA
